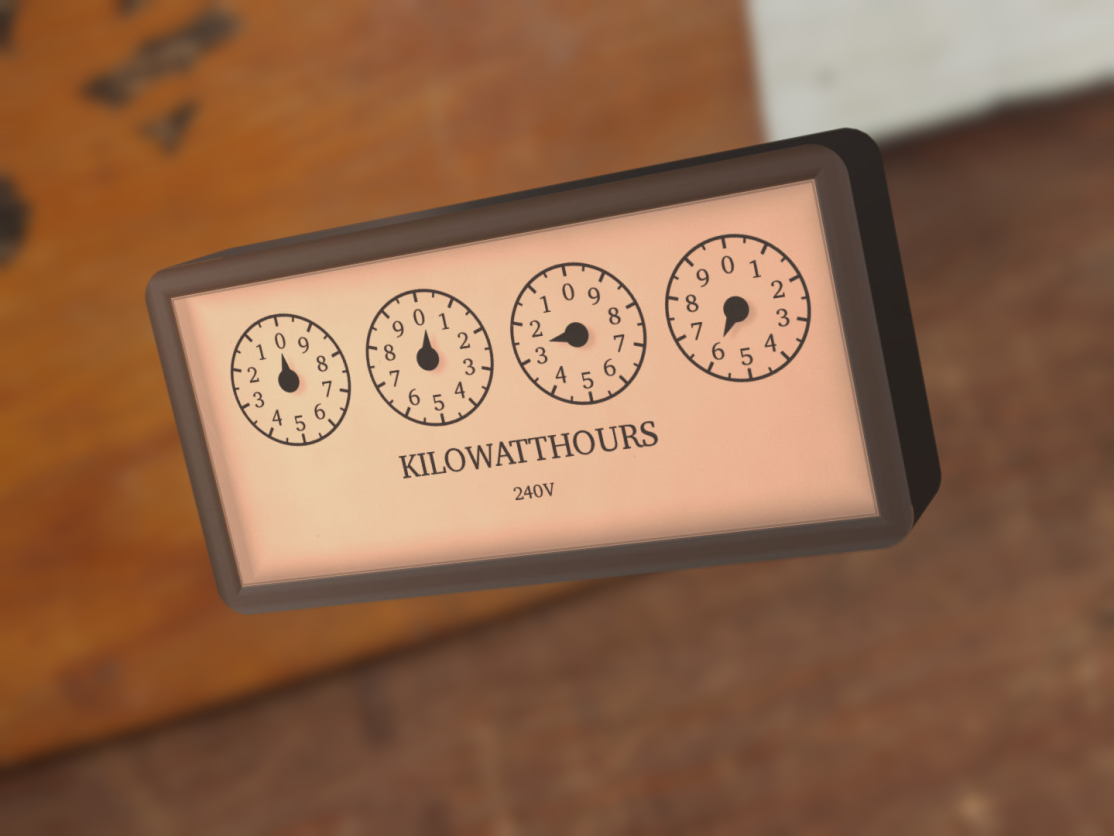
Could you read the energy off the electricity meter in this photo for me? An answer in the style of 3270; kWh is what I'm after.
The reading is 26; kWh
